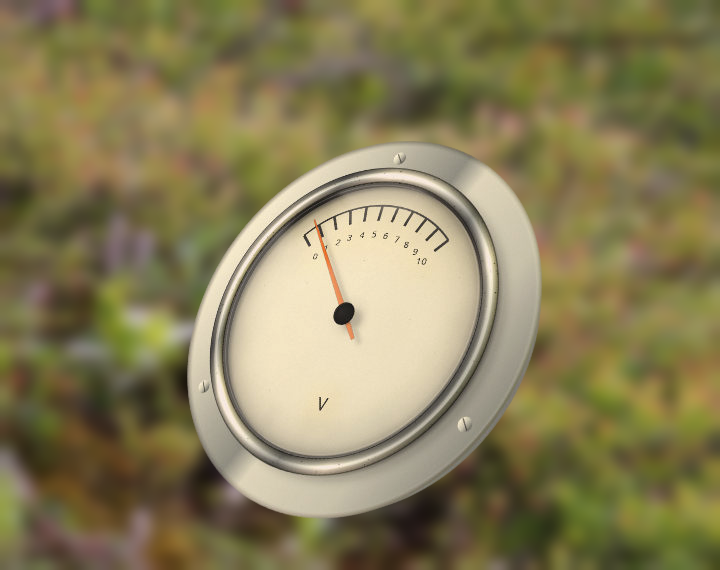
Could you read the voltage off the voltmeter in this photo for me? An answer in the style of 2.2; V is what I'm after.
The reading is 1; V
